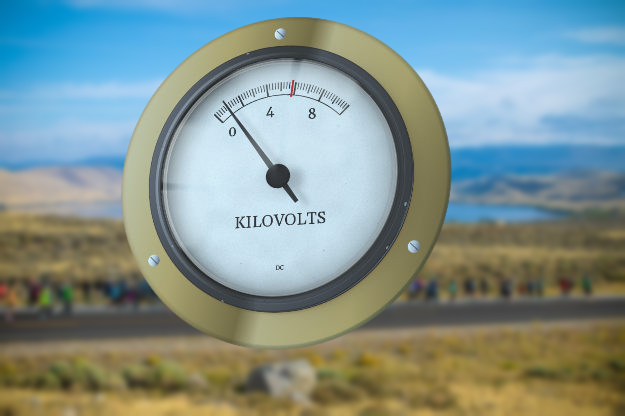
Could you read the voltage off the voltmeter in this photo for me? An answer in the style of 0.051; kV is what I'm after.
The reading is 1; kV
